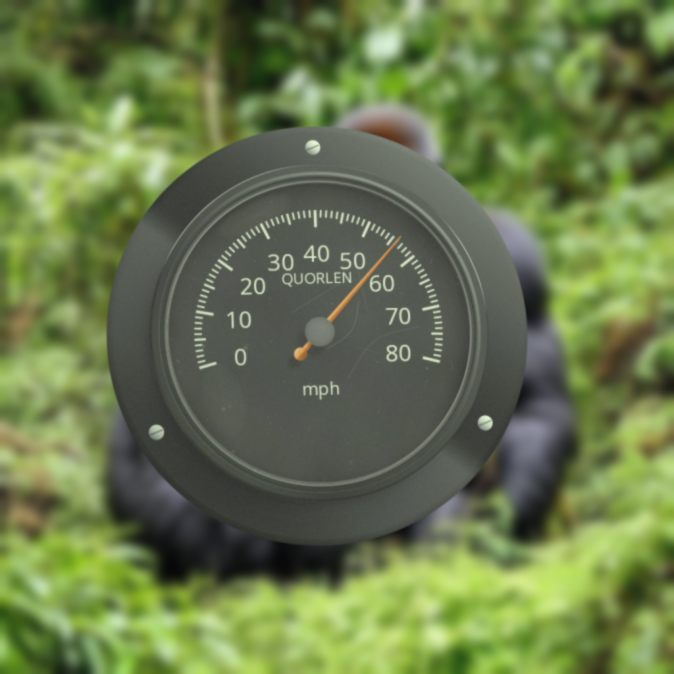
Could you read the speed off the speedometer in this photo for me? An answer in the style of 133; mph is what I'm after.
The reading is 56; mph
